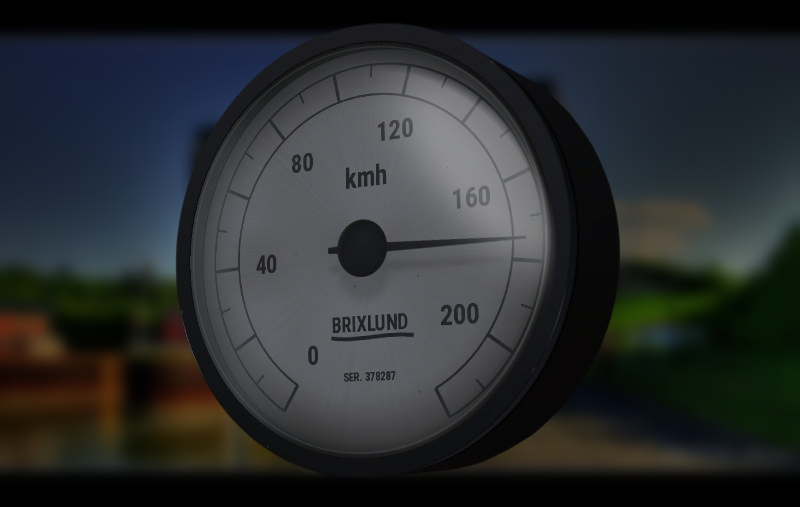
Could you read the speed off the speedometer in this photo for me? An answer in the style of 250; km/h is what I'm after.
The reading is 175; km/h
